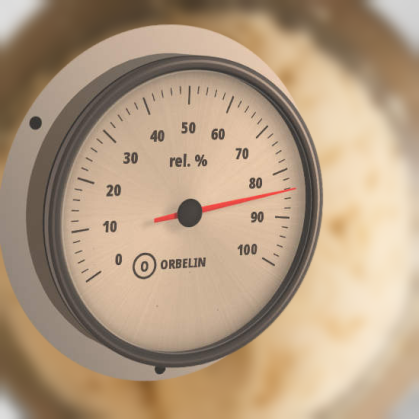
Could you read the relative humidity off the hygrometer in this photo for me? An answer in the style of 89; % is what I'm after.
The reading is 84; %
